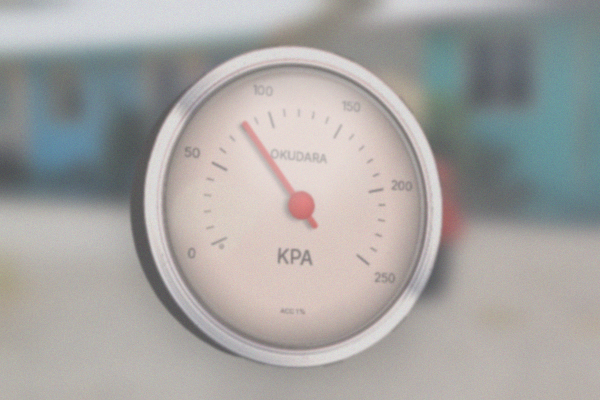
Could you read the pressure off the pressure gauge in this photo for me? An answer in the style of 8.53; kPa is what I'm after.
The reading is 80; kPa
